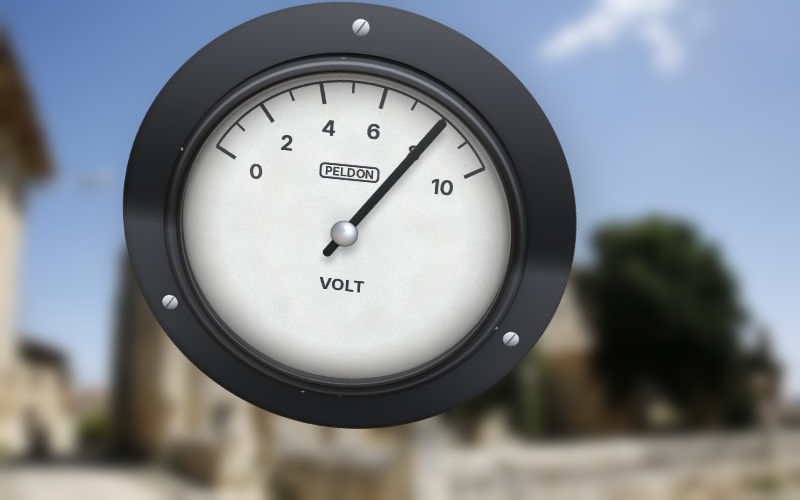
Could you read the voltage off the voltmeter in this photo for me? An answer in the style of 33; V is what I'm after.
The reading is 8; V
